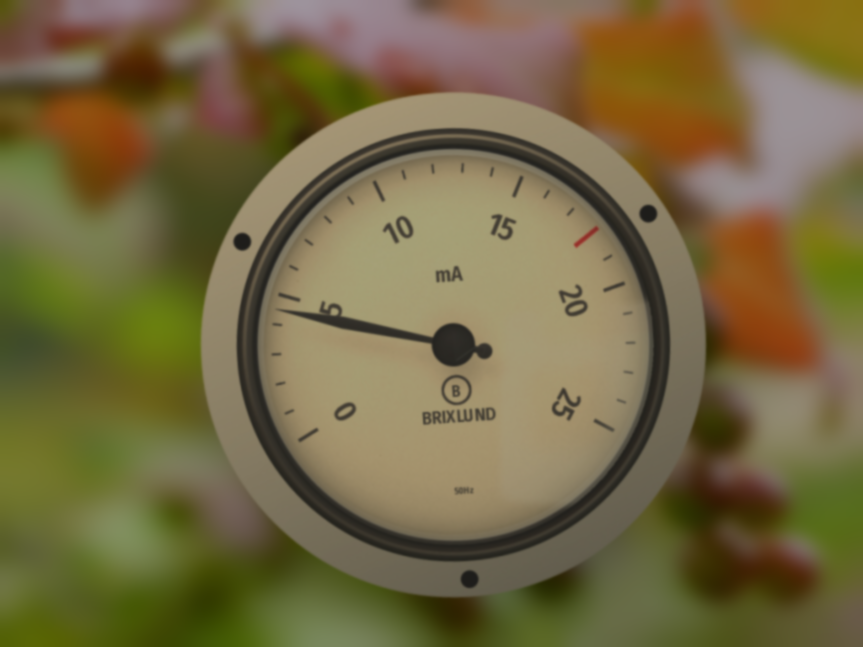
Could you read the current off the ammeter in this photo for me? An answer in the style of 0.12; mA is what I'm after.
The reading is 4.5; mA
